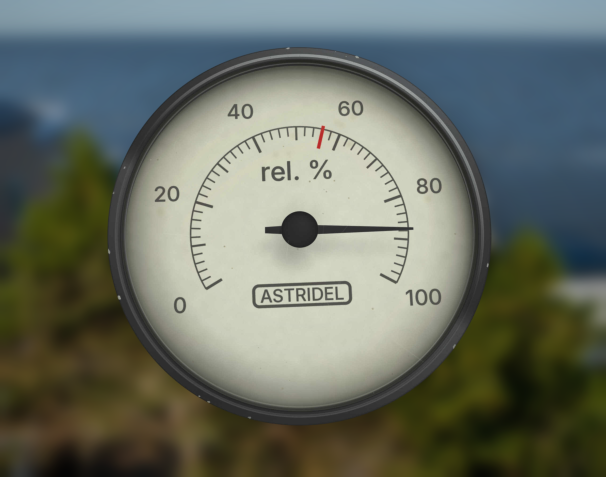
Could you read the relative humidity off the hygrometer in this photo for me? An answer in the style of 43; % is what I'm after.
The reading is 88; %
